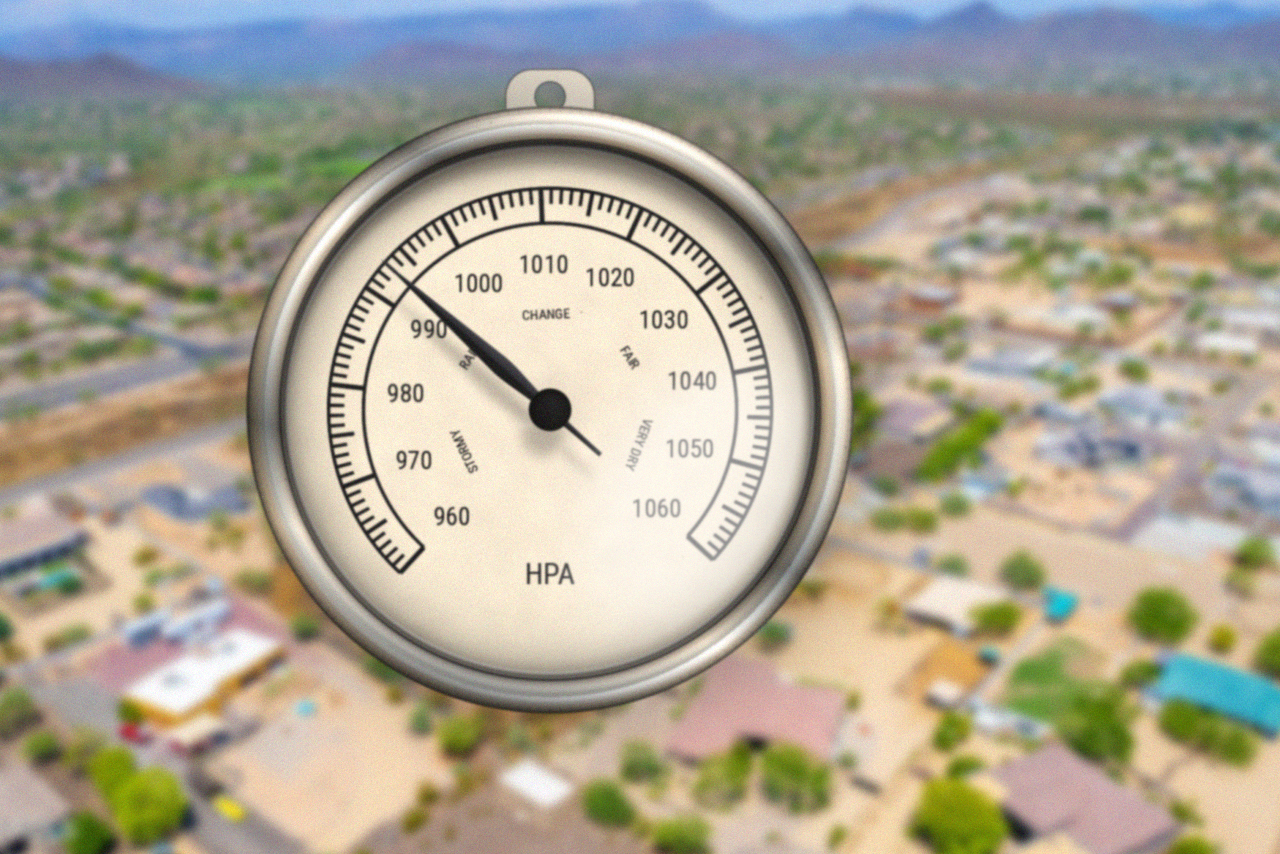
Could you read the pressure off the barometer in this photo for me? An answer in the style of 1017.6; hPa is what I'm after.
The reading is 993; hPa
